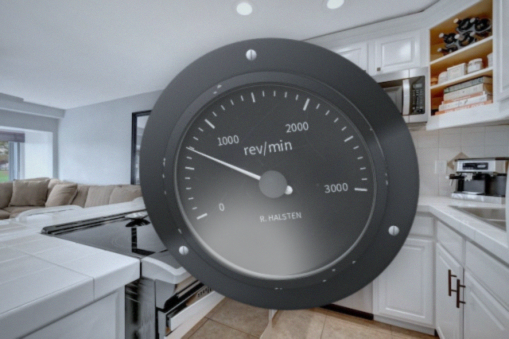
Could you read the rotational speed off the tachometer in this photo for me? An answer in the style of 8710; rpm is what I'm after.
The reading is 700; rpm
